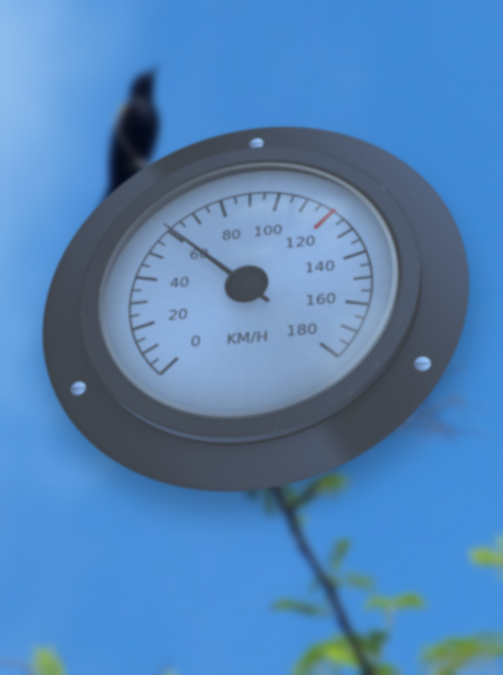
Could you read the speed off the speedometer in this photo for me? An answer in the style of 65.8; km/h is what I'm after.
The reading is 60; km/h
